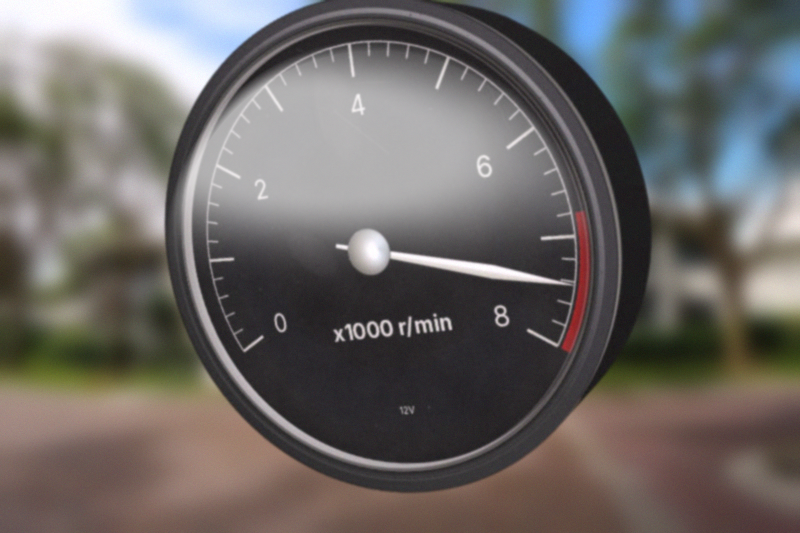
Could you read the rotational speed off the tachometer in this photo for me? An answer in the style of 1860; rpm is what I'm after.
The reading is 7400; rpm
